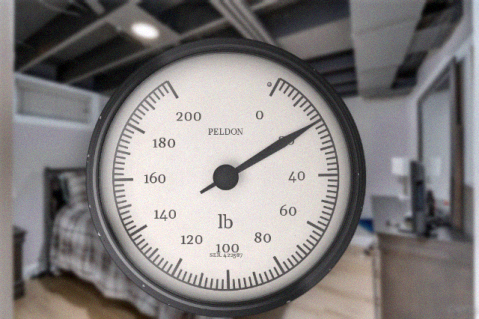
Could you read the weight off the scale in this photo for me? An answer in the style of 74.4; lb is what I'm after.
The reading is 20; lb
